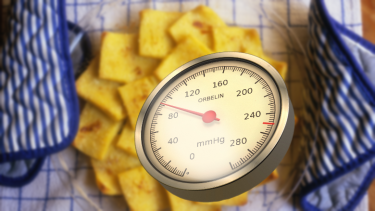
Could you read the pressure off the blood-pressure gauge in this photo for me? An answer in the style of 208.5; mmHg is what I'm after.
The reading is 90; mmHg
